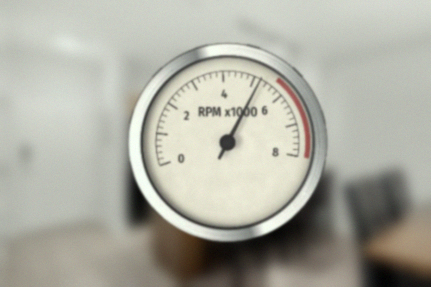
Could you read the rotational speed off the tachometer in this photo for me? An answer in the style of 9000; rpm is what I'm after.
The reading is 5200; rpm
